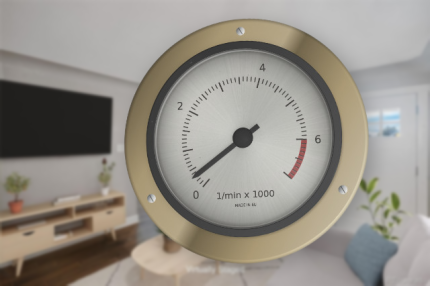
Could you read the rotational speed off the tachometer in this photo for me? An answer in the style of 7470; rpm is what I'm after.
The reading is 300; rpm
